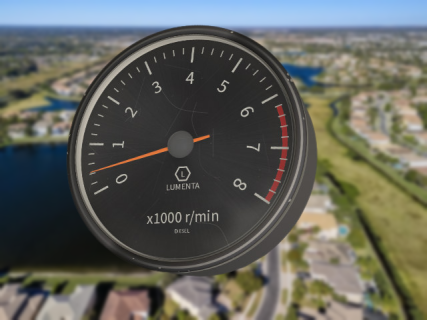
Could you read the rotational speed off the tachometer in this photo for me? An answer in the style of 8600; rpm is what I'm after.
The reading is 400; rpm
